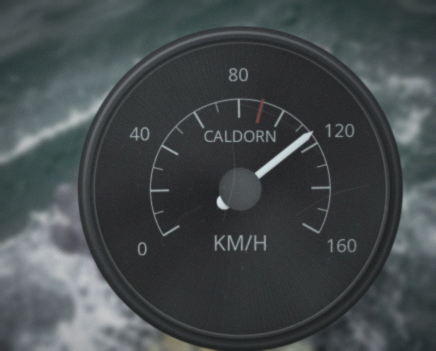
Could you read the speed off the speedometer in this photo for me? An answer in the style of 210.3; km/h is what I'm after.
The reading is 115; km/h
